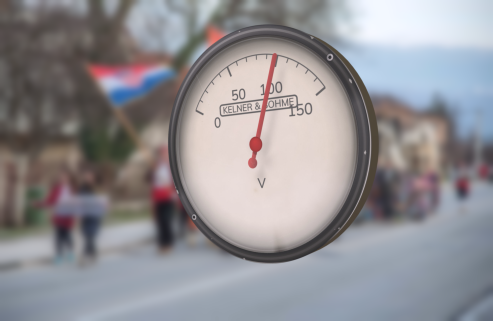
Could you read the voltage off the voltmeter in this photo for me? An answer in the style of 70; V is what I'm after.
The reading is 100; V
